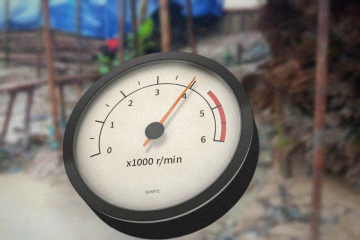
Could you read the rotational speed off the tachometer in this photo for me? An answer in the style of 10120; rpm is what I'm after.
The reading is 4000; rpm
